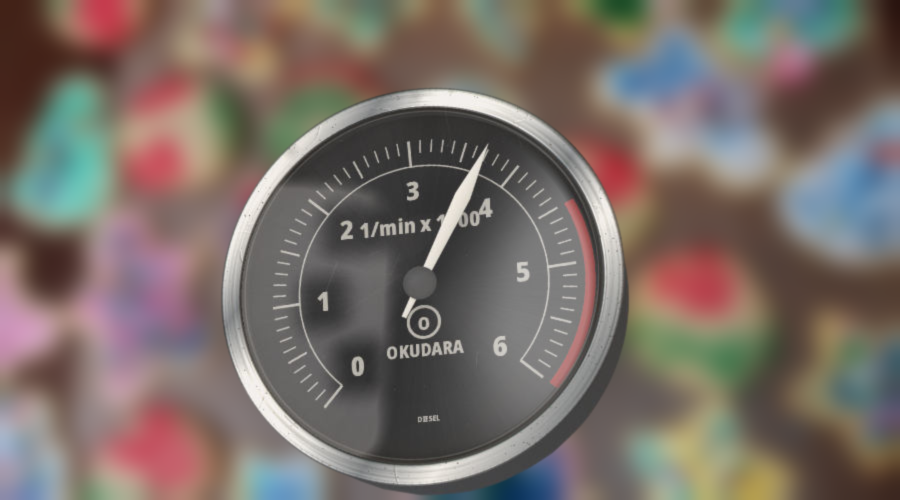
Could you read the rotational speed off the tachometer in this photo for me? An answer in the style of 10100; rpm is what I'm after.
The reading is 3700; rpm
